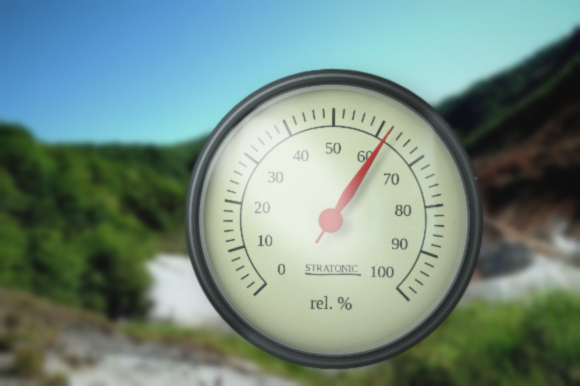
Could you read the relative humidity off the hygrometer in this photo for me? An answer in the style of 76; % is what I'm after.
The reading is 62; %
